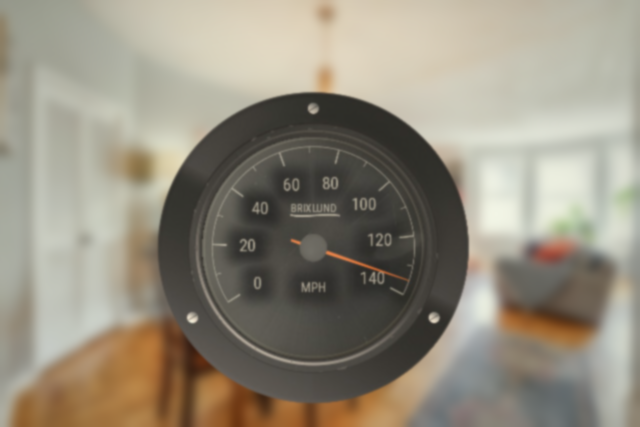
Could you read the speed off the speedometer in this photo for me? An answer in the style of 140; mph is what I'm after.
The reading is 135; mph
